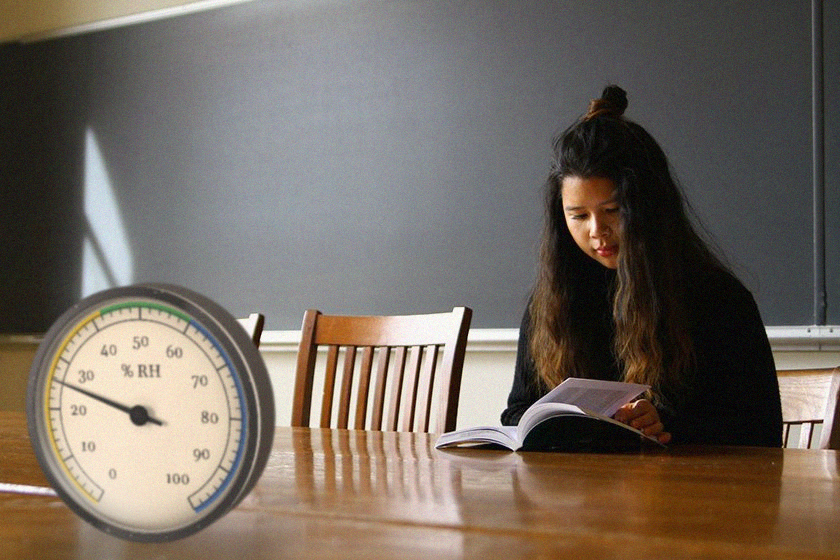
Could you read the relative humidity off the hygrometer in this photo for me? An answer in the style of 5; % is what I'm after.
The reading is 26; %
